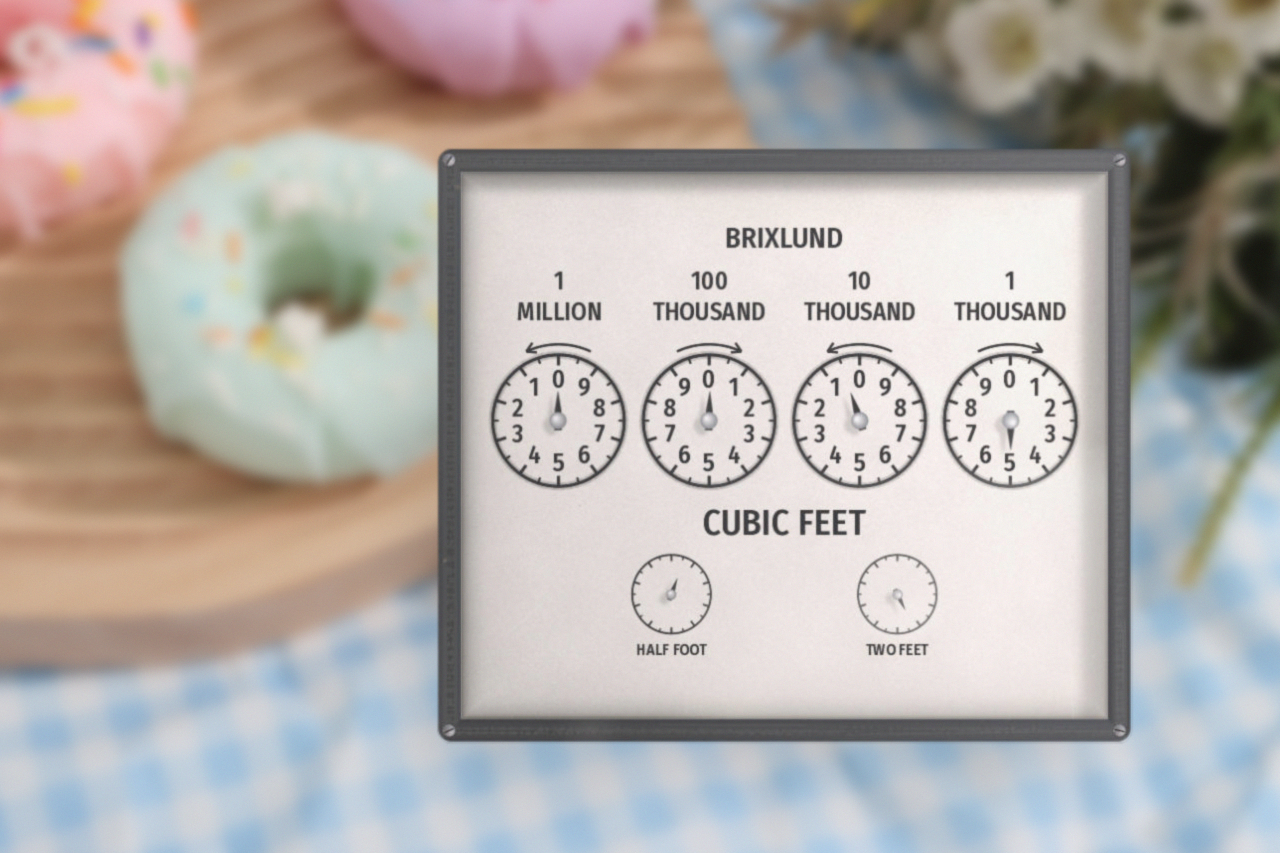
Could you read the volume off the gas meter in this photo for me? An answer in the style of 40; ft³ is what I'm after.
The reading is 500; ft³
